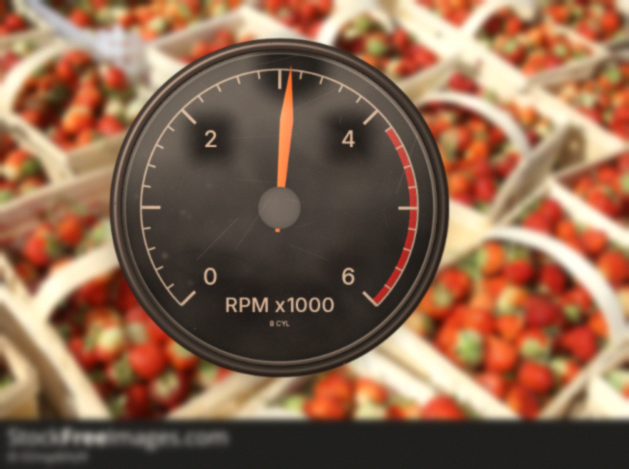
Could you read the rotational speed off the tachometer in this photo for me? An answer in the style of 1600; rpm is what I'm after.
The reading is 3100; rpm
